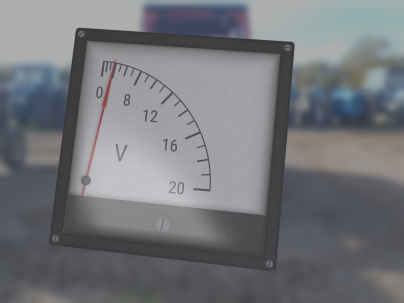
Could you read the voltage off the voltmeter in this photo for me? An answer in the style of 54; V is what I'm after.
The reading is 4; V
